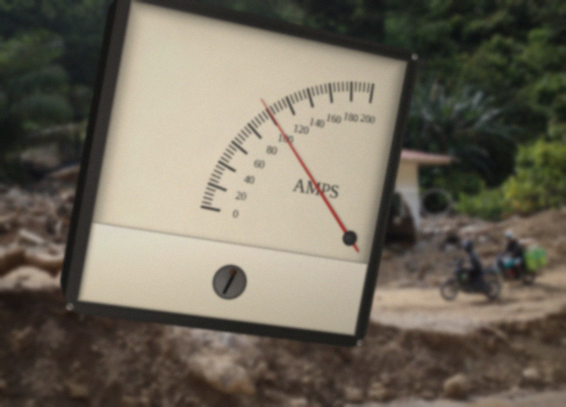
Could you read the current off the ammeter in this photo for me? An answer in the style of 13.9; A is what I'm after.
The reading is 100; A
